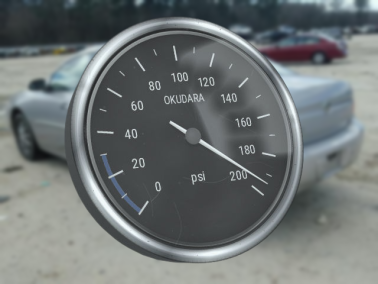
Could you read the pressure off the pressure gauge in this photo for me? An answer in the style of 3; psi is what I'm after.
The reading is 195; psi
